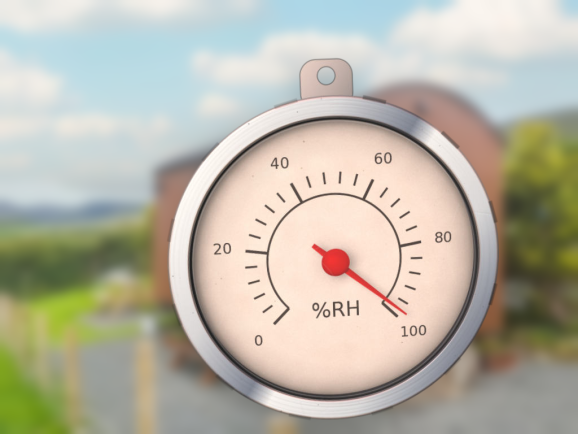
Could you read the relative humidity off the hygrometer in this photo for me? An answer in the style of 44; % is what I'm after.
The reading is 98; %
